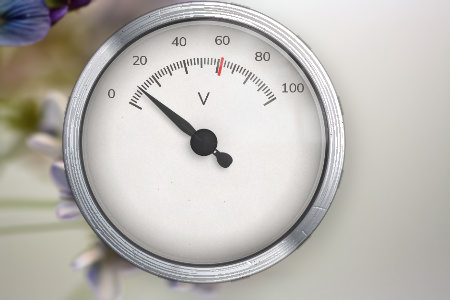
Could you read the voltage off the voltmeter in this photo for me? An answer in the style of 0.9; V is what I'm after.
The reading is 10; V
